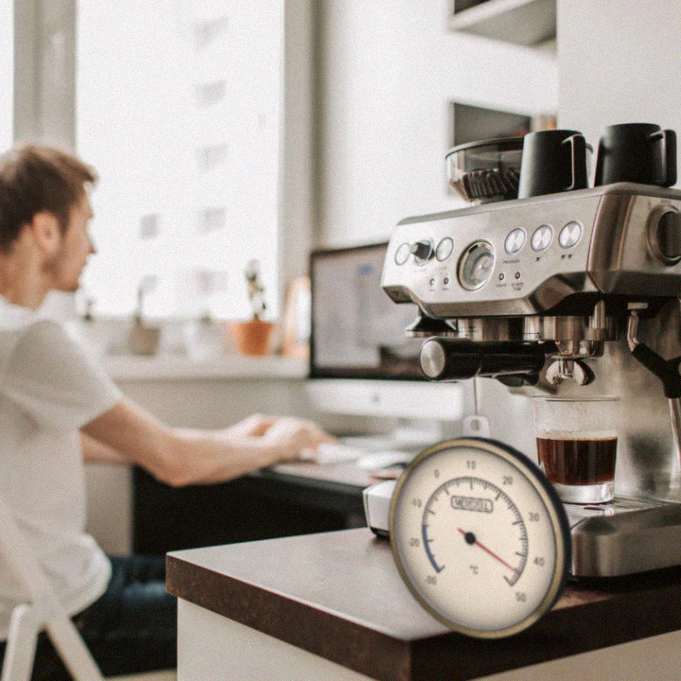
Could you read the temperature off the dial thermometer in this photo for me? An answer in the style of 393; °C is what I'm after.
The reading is 45; °C
